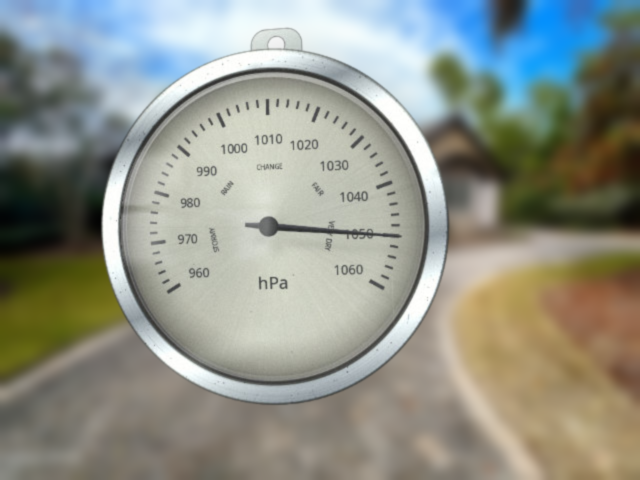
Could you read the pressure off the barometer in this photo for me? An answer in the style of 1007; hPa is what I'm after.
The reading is 1050; hPa
